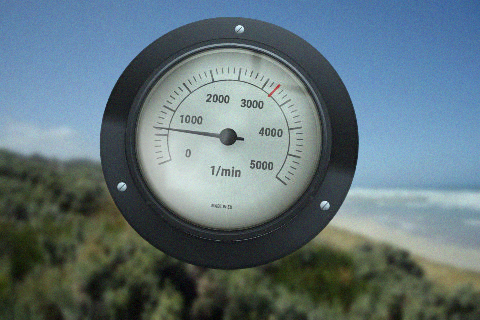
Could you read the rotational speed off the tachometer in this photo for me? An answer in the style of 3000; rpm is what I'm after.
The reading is 600; rpm
